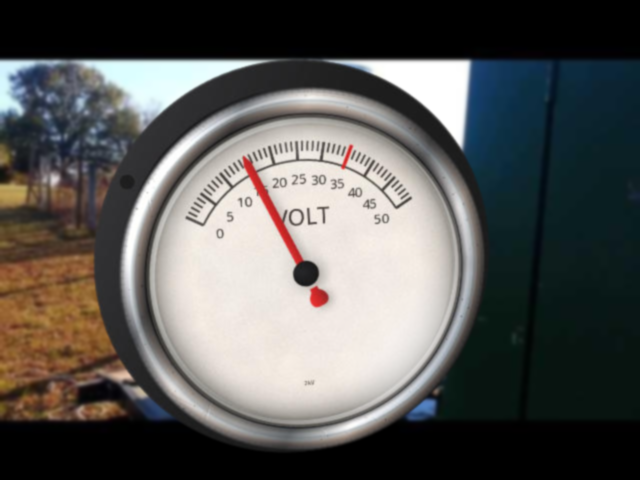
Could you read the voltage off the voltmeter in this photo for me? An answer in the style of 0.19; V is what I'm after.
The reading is 15; V
